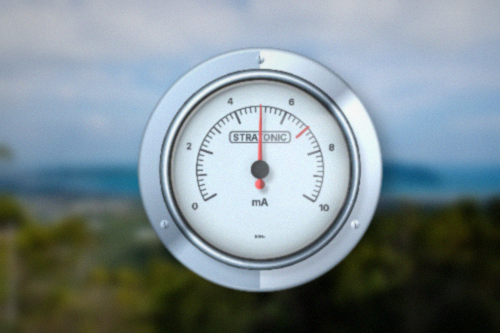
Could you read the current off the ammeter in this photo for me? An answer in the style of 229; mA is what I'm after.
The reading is 5; mA
